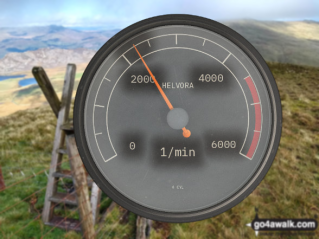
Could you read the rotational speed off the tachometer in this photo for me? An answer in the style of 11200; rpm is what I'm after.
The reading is 2250; rpm
